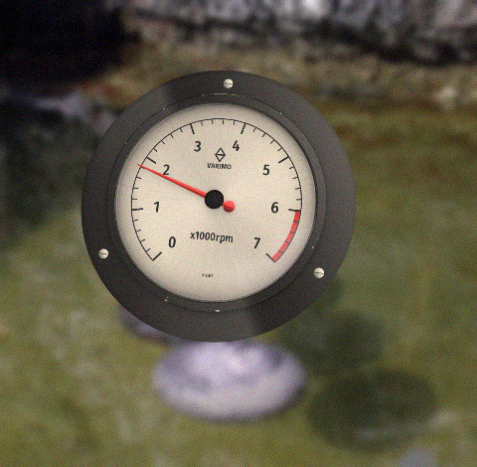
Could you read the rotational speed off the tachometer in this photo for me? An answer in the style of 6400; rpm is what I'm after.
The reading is 1800; rpm
